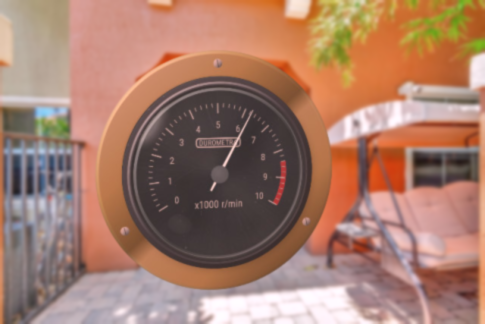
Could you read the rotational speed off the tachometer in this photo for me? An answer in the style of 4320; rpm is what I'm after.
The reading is 6200; rpm
